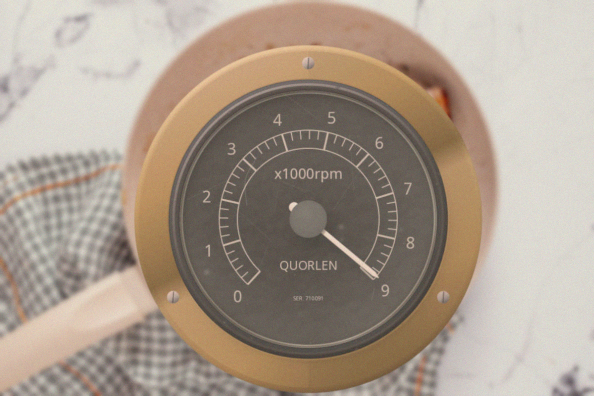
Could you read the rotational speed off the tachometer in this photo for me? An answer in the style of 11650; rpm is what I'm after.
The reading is 8900; rpm
